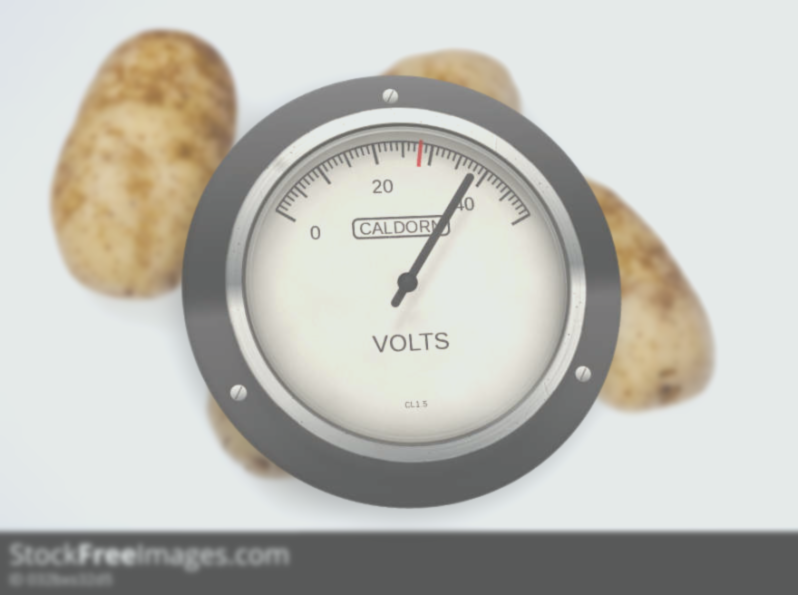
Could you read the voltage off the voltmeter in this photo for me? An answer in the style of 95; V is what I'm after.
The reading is 38; V
